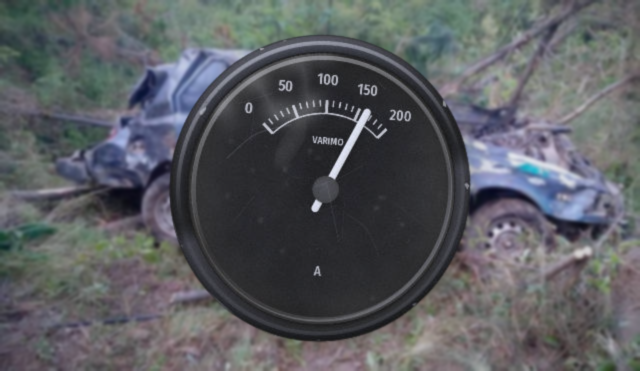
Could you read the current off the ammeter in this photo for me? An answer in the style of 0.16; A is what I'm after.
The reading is 160; A
